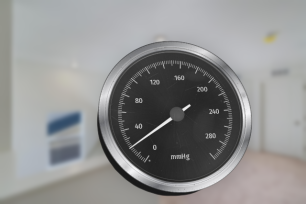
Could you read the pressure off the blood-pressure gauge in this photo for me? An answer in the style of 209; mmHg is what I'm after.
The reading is 20; mmHg
